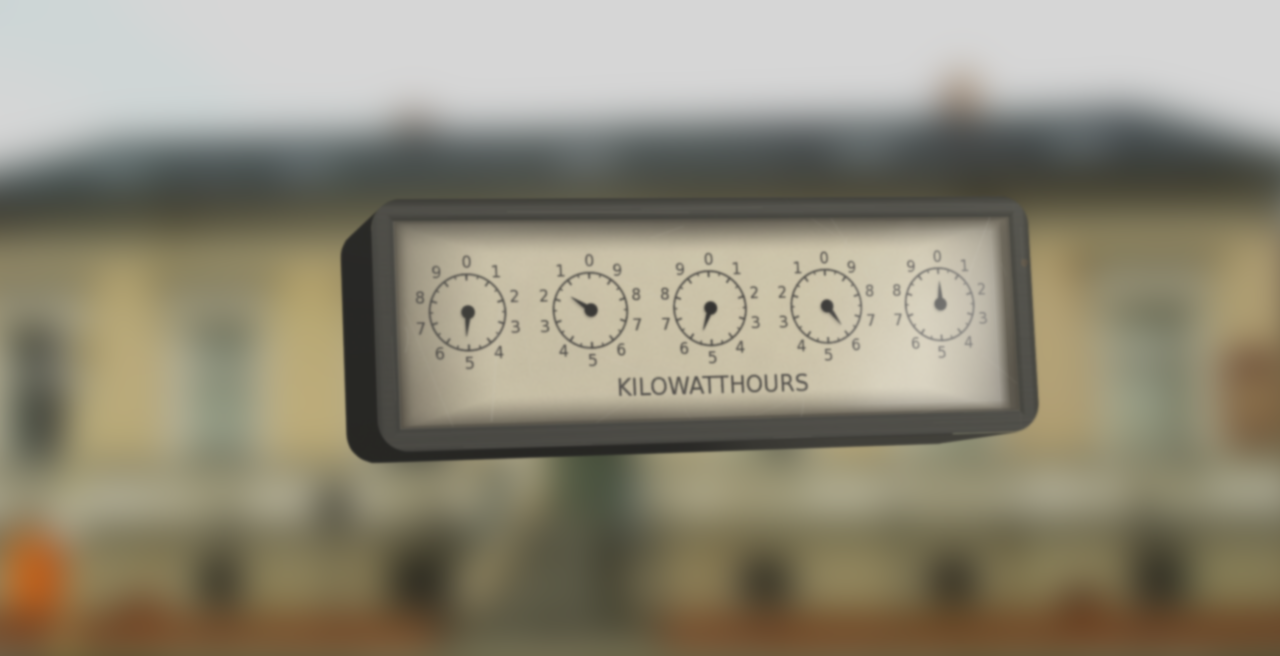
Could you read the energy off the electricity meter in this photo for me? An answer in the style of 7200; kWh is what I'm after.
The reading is 51560; kWh
